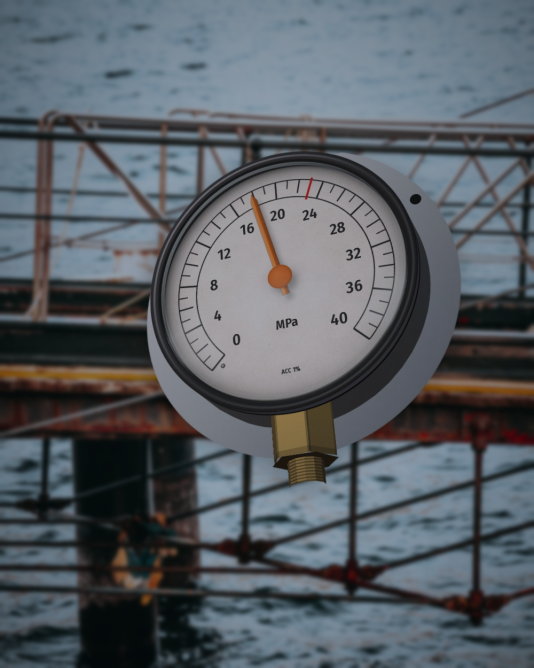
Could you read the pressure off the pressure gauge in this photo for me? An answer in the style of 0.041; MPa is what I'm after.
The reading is 18; MPa
